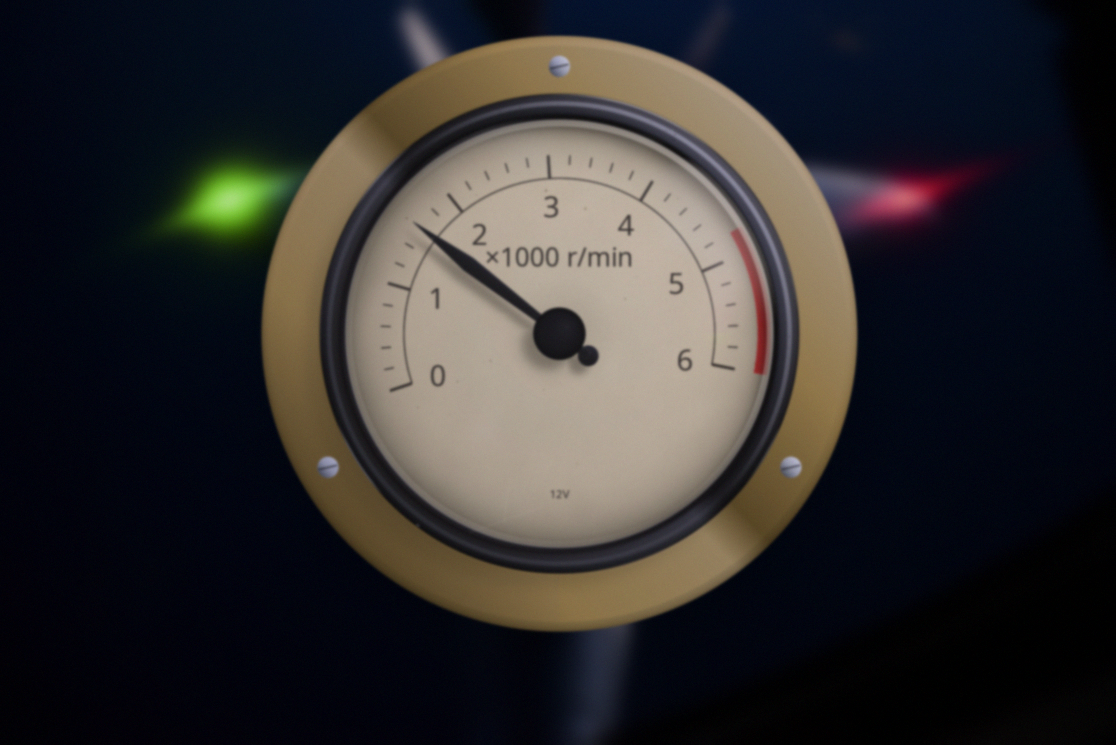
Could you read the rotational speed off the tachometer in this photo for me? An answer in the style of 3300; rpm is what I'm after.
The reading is 1600; rpm
